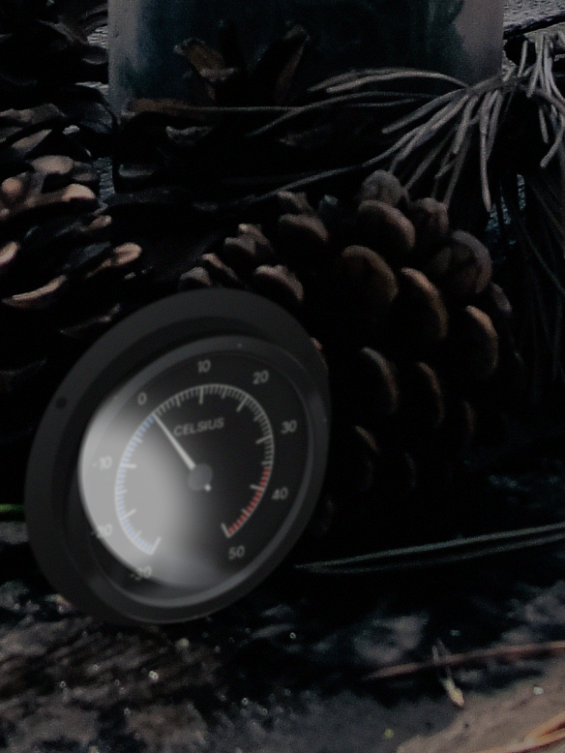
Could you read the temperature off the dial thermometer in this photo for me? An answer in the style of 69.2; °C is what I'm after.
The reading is 0; °C
